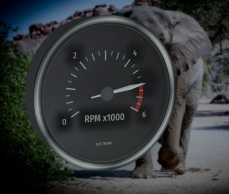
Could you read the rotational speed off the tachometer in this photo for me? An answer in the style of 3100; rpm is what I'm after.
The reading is 5000; rpm
